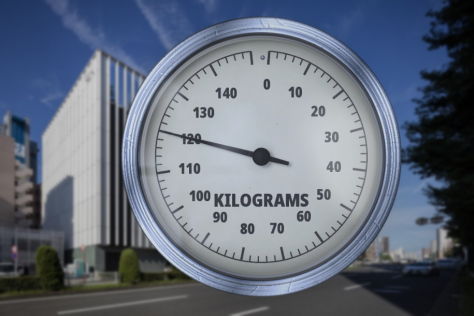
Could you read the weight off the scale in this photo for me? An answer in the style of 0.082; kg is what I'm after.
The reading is 120; kg
